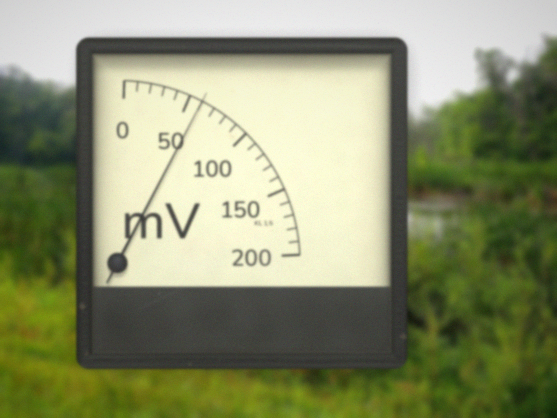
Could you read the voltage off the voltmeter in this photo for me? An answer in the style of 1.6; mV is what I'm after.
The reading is 60; mV
